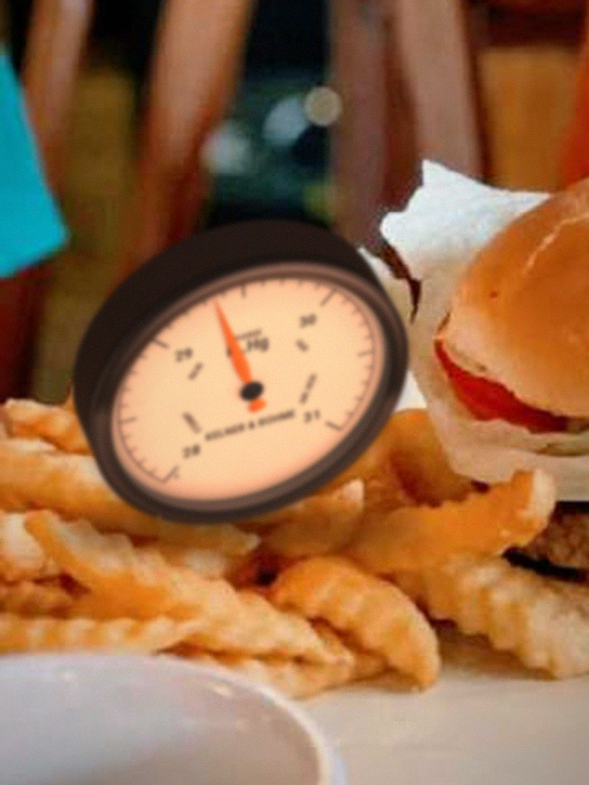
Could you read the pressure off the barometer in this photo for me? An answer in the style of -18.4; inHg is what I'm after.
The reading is 29.35; inHg
